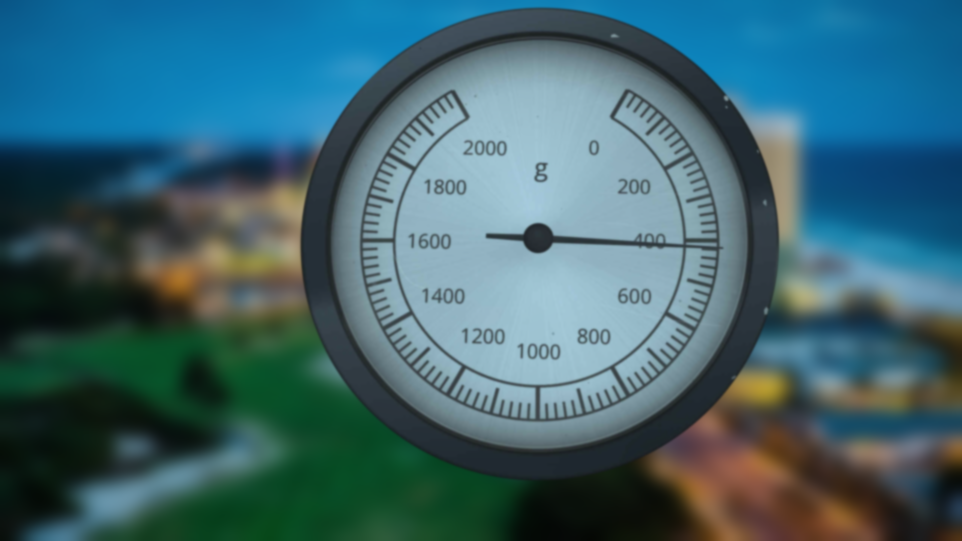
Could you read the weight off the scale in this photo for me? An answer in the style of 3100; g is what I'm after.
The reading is 420; g
